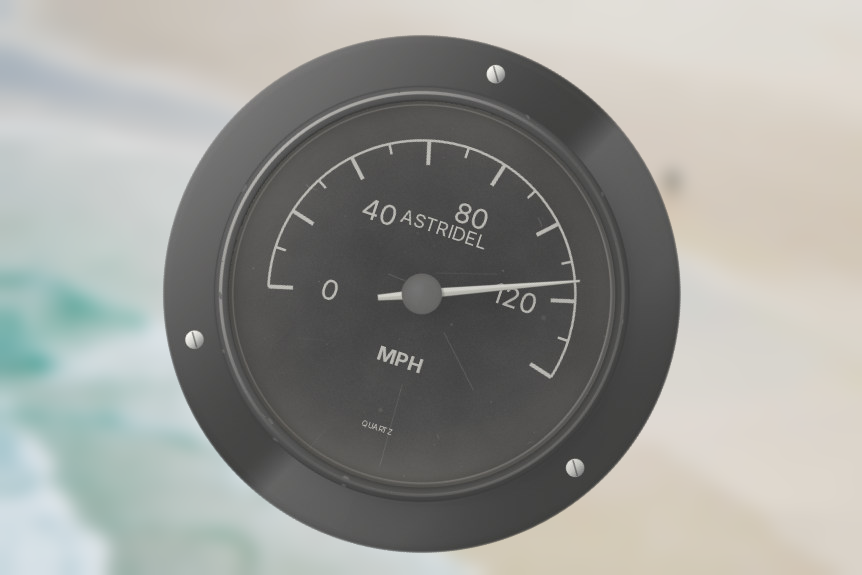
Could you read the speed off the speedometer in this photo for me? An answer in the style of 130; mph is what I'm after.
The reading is 115; mph
